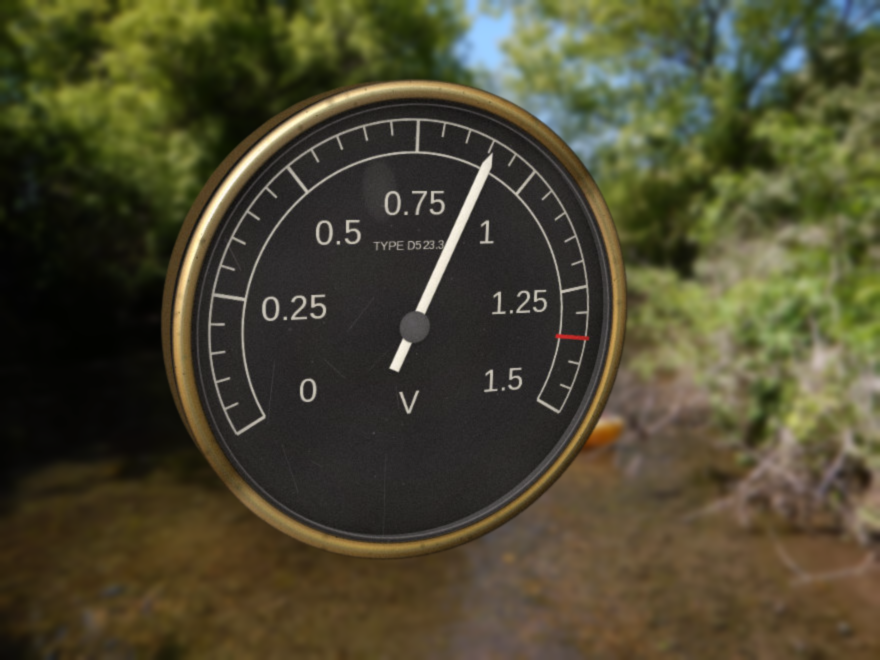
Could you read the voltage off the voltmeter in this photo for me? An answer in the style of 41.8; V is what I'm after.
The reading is 0.9; V
